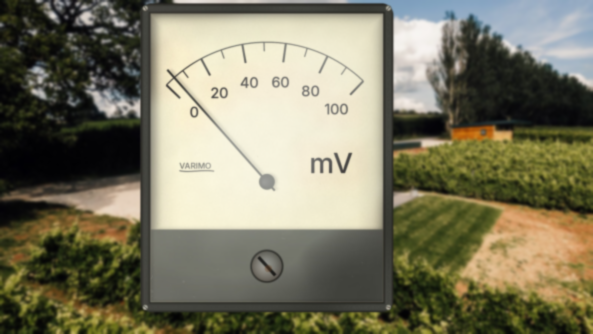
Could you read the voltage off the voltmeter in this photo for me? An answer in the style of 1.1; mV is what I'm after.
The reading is 5; mV
